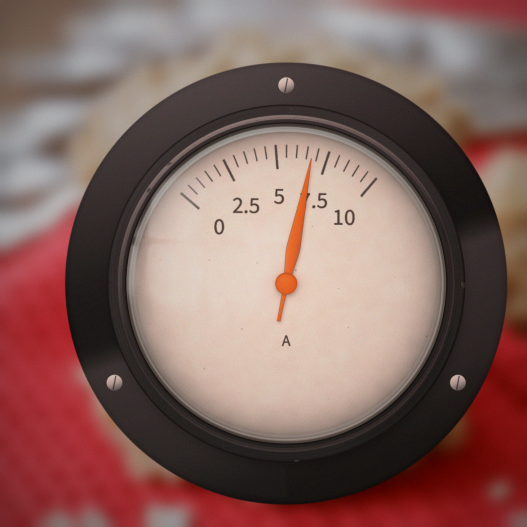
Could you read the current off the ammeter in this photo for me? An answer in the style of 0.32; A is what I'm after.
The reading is 6.75; A
